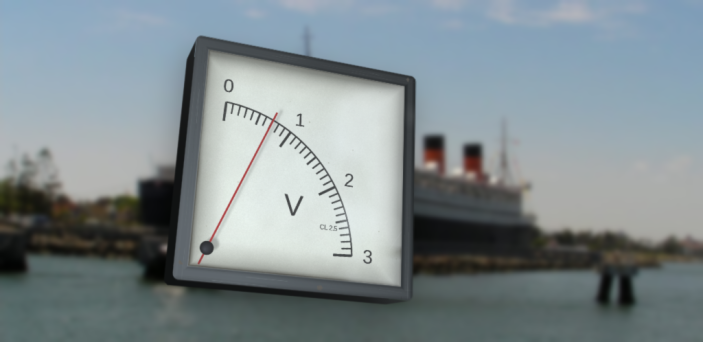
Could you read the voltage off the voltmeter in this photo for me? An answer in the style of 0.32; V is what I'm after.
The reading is 0.7; V
